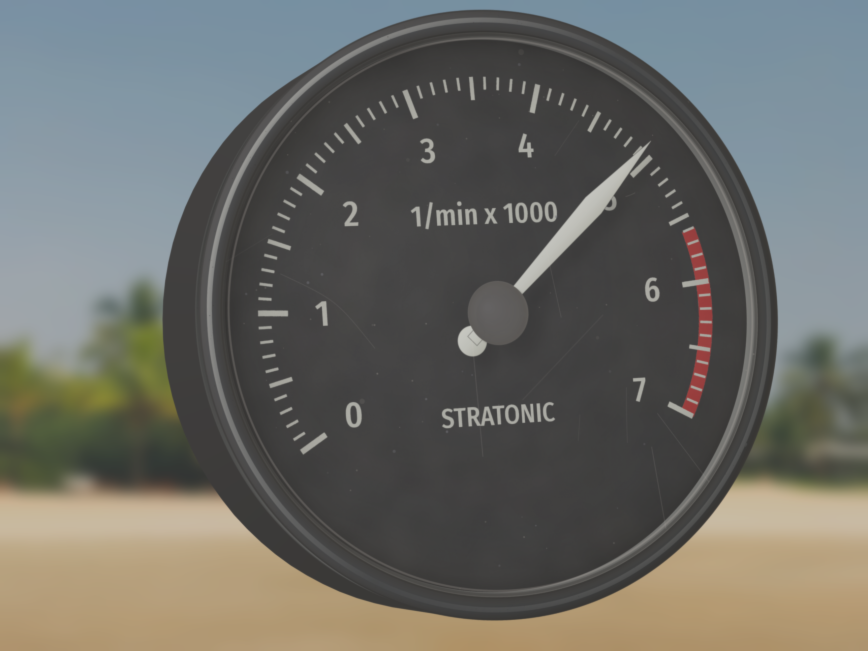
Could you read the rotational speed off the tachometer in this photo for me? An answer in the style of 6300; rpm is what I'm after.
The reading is 4900; rpm
